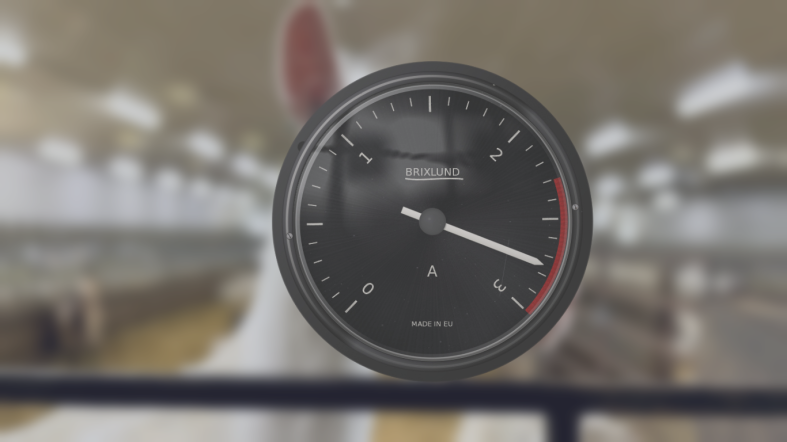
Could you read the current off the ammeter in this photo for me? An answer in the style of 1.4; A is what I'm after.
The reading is 2.75; A
